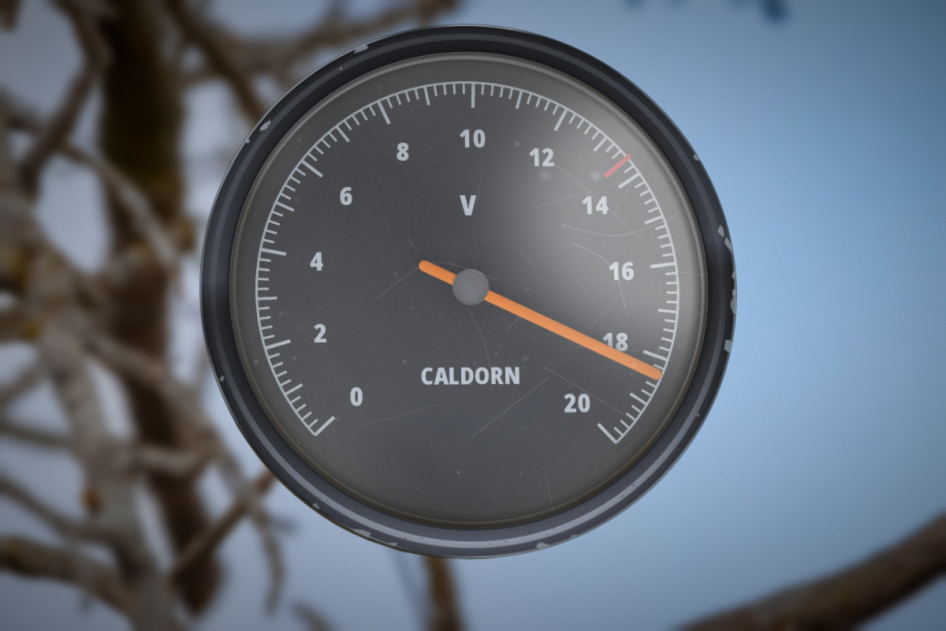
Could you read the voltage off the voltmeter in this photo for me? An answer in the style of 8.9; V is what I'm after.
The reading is 18.4; V
